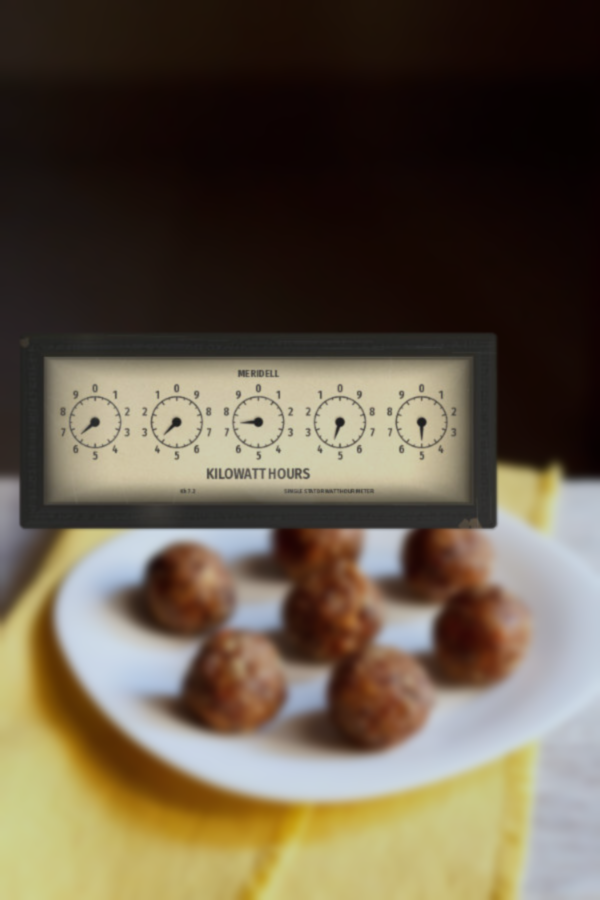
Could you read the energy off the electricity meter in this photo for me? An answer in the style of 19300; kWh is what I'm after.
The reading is 63745; kWh
